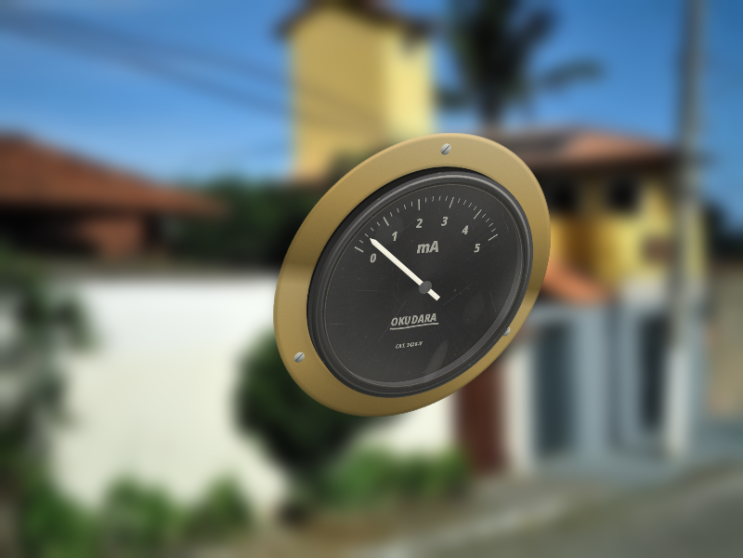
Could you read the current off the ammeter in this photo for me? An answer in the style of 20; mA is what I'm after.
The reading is 0.4; mA
